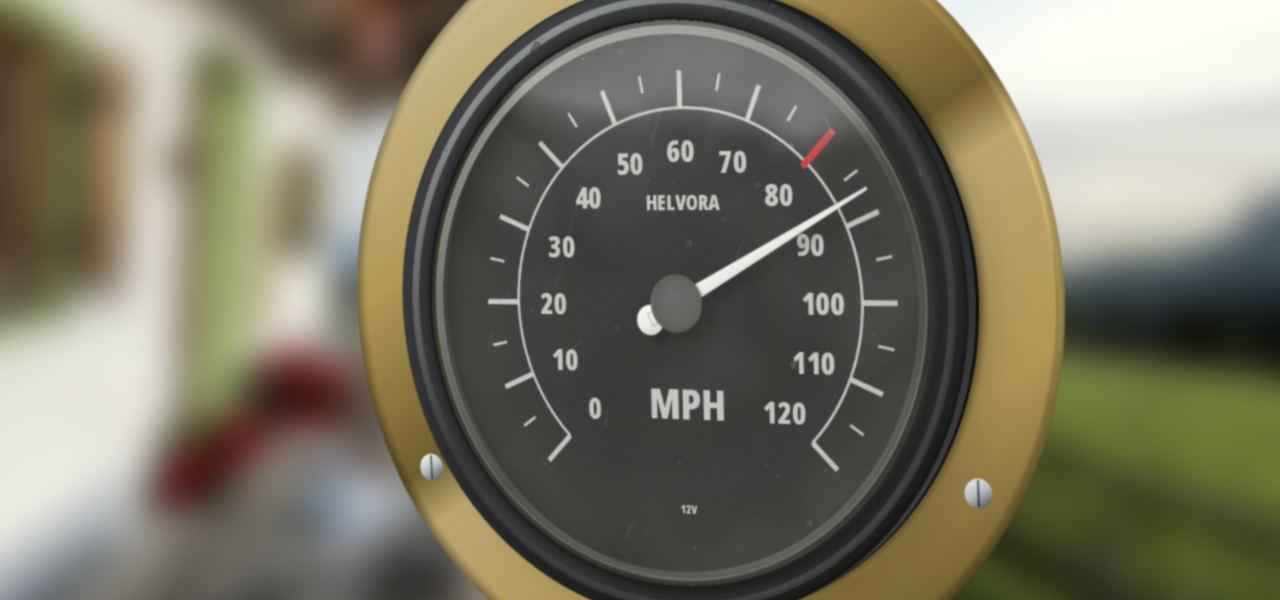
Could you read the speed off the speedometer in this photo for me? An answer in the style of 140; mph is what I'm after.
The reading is 87.5; mph
